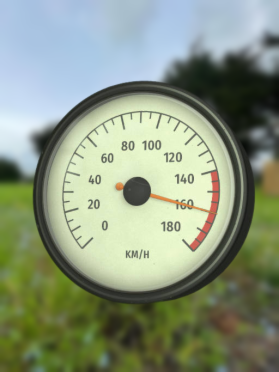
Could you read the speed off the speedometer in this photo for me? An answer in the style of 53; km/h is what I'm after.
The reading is 160; km/h
